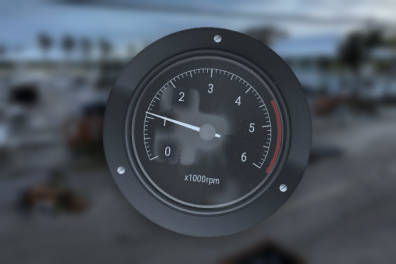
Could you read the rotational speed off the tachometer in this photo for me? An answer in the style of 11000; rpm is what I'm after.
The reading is 1100; rpm
